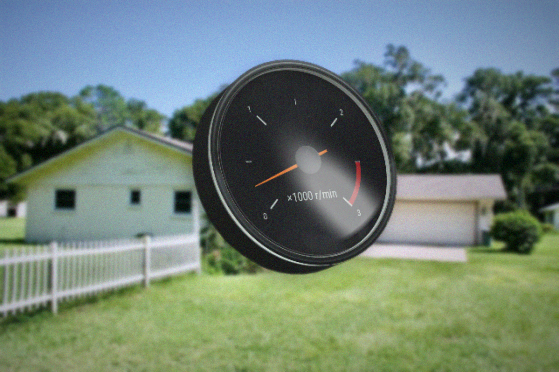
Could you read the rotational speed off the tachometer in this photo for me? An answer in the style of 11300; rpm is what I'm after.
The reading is 250; rpm
